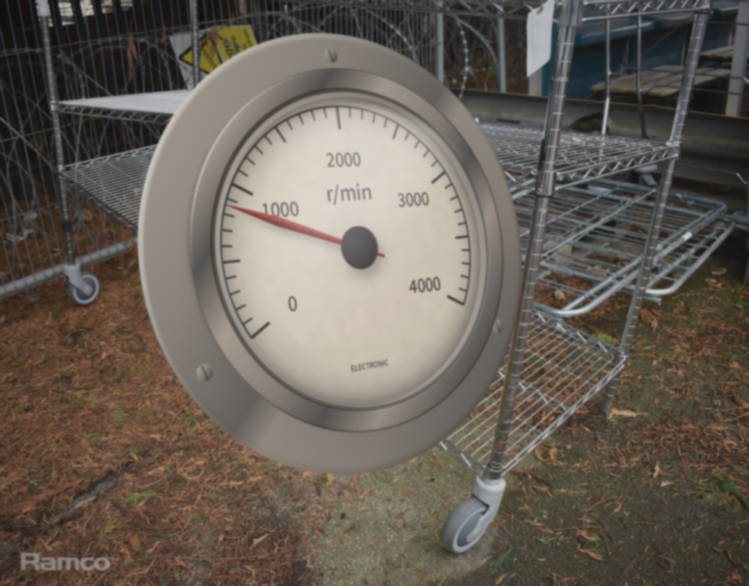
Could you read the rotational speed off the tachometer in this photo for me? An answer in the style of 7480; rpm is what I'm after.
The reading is 850; rpm
